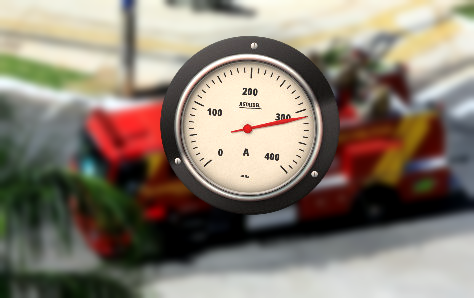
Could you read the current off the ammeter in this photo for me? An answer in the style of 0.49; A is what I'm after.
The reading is 310; A
